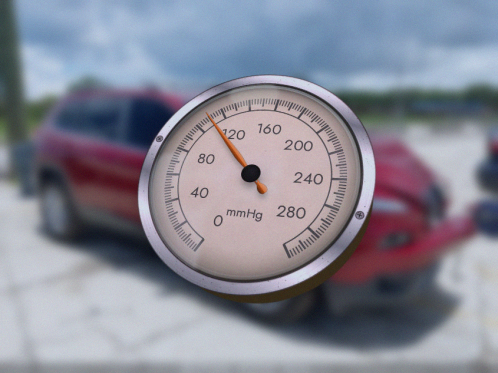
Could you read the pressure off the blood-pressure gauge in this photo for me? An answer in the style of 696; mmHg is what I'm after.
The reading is 110; mmHg
